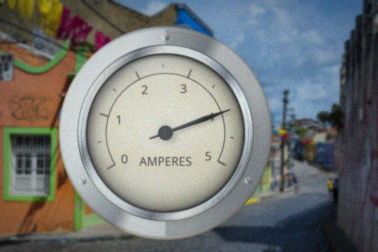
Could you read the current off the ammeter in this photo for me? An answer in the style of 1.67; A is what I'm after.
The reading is 4; A
